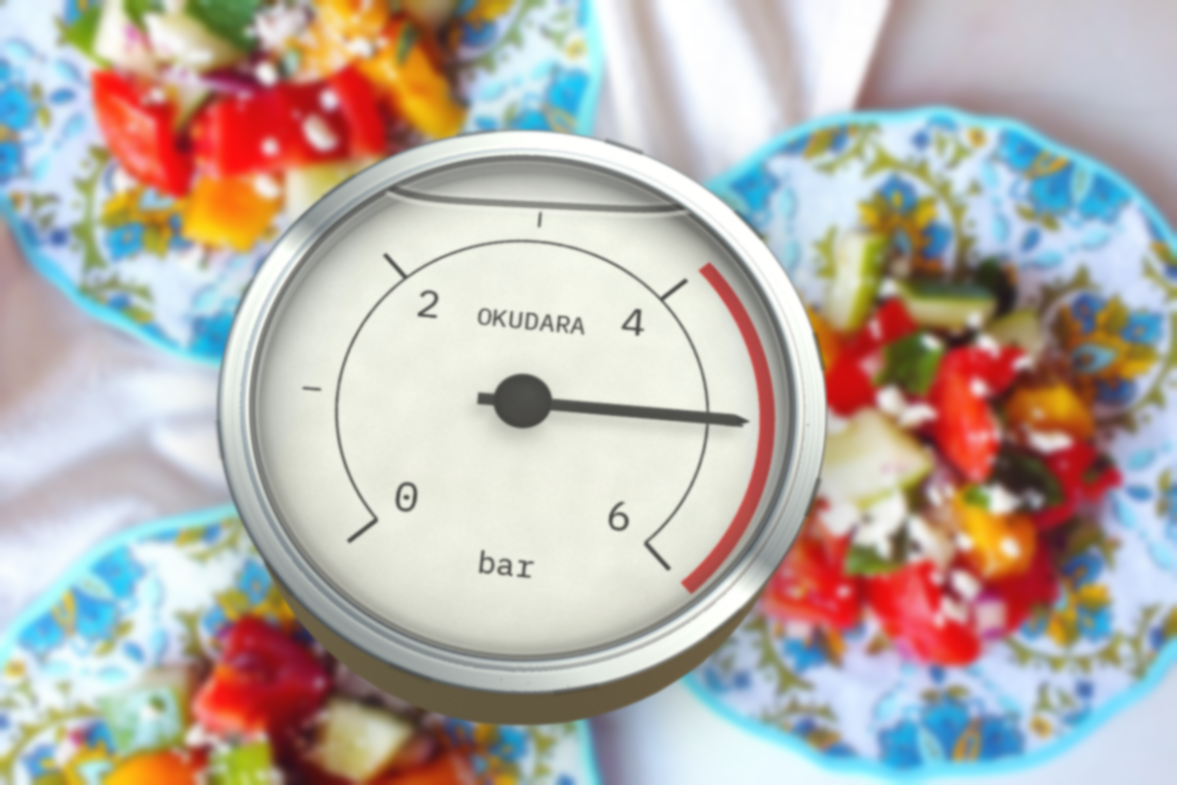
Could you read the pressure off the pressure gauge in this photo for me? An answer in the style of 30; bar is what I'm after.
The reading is 5; bar
